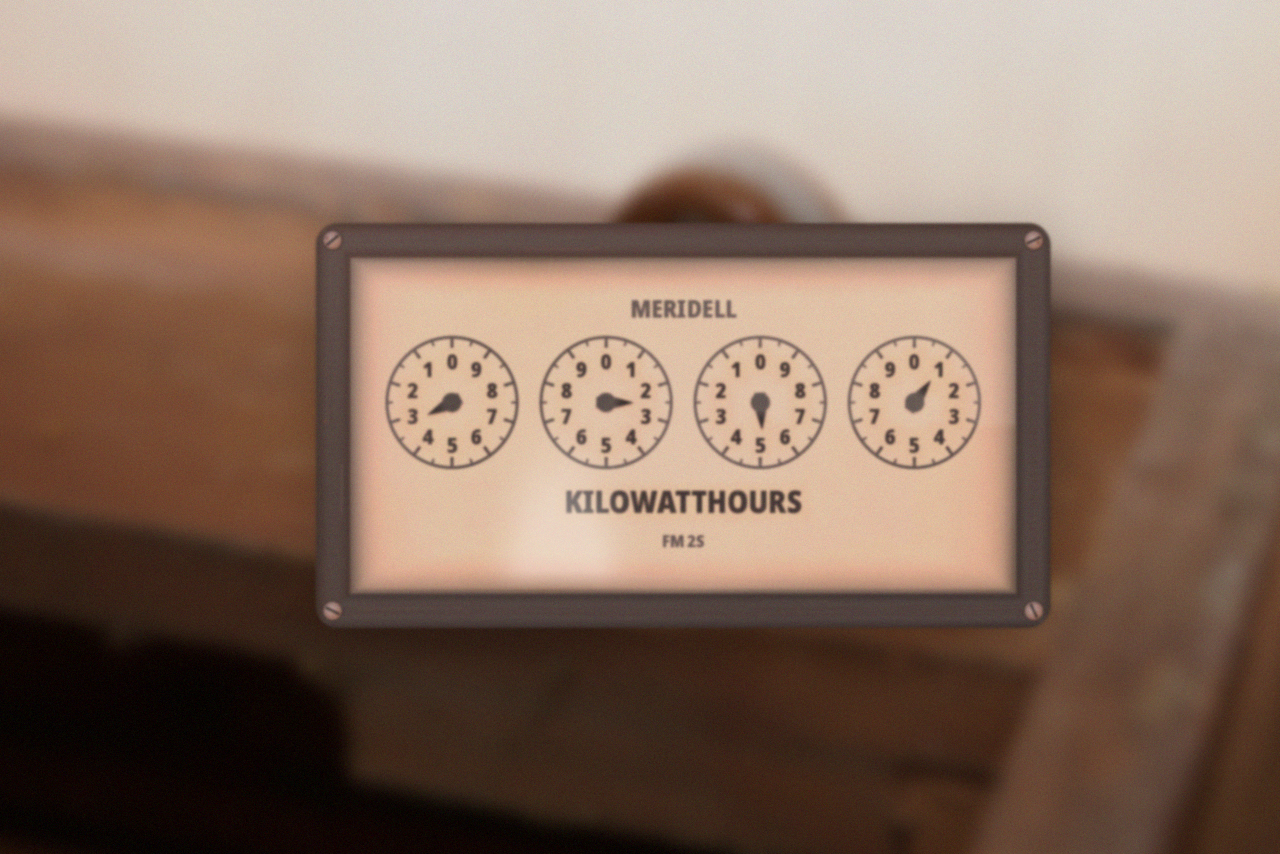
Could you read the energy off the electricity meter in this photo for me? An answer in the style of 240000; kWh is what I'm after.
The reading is 3251; kWh
